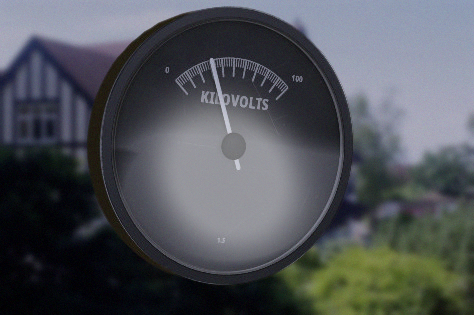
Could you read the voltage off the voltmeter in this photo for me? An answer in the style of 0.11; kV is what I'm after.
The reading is 30; kV
